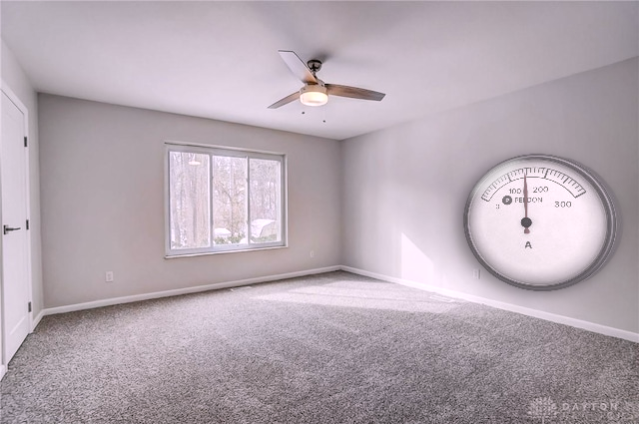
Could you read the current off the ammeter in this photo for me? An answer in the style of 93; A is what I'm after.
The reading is 150; A
